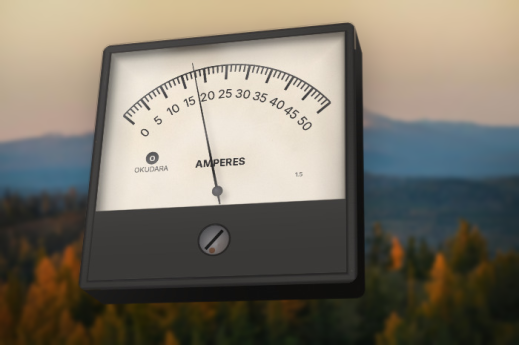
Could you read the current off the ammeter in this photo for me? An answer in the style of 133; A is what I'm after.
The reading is 18; A
